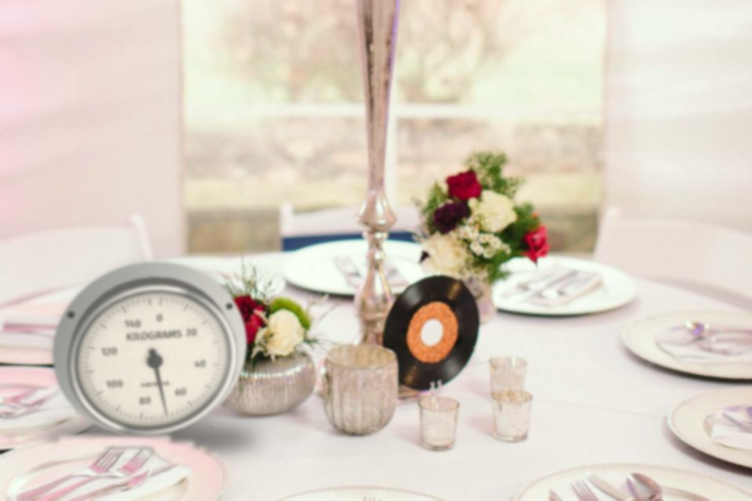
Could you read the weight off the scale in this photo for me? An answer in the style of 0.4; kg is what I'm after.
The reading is 70; kg
